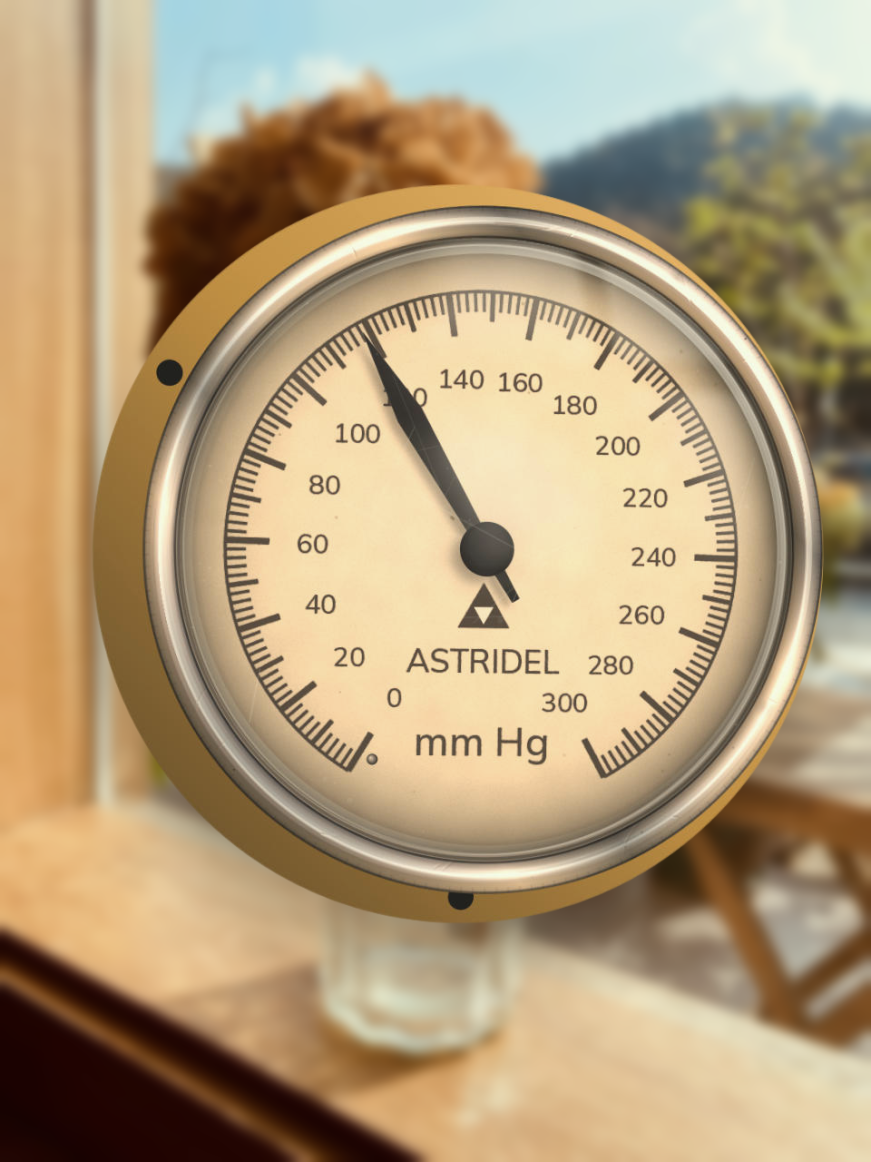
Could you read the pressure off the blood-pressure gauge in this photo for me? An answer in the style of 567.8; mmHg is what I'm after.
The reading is 118; mmHg
